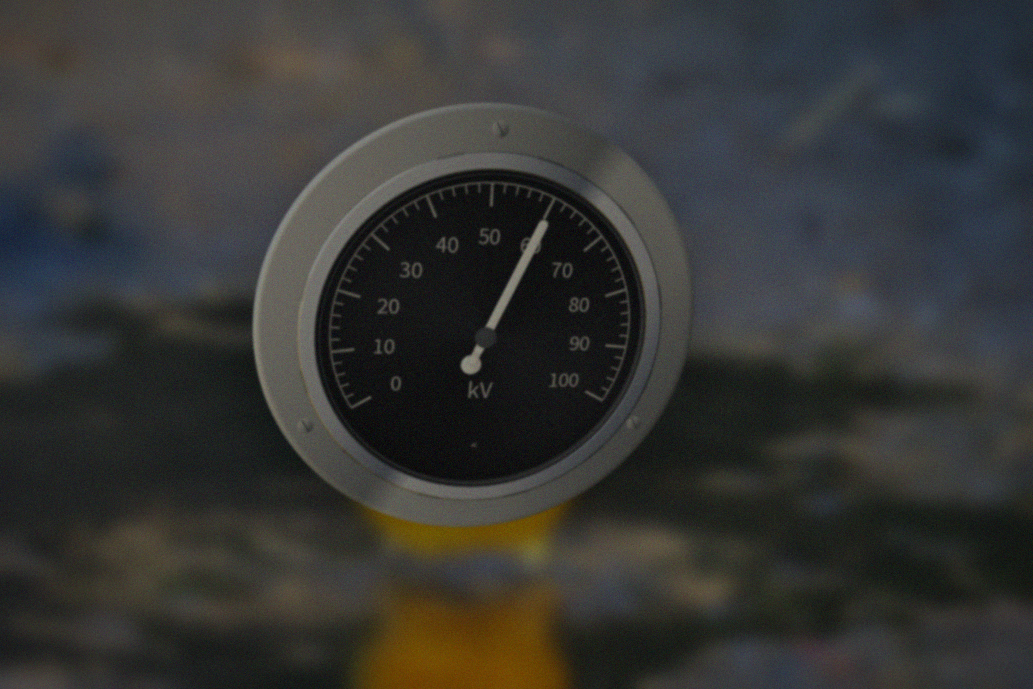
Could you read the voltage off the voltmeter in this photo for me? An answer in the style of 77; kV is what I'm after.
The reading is 60; kV
